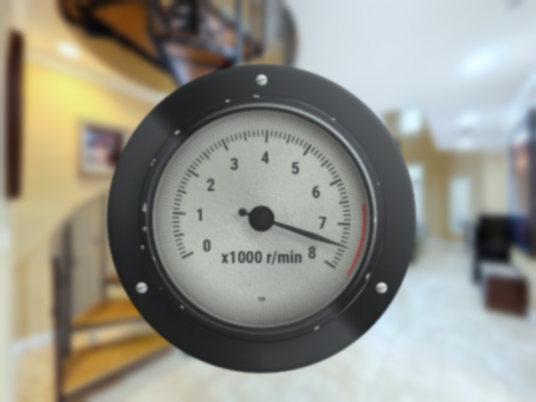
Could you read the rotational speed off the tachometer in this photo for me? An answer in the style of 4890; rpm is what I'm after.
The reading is 7500; rpm
